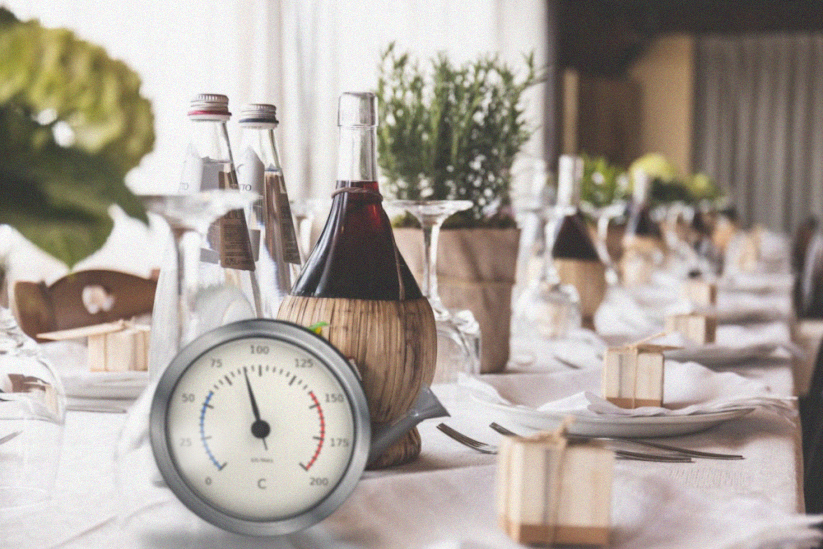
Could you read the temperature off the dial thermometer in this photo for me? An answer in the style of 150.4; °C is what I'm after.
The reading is 90; °C
